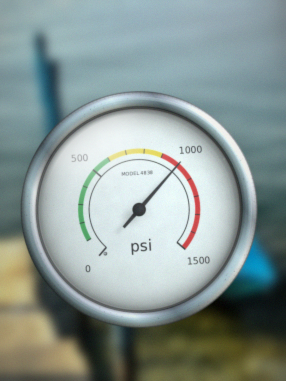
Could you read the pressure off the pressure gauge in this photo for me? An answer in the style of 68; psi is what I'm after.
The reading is 1000; psi
